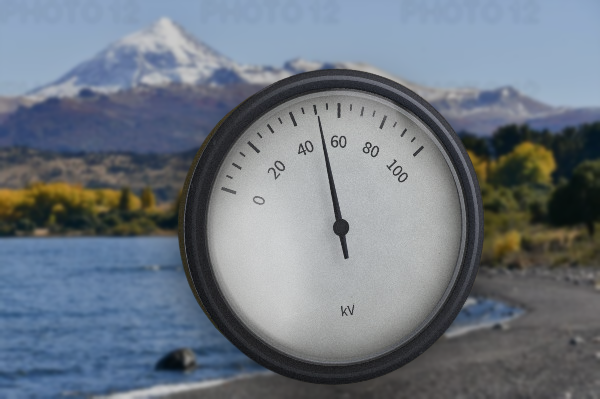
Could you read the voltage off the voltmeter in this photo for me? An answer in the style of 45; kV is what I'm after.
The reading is 50; kV
